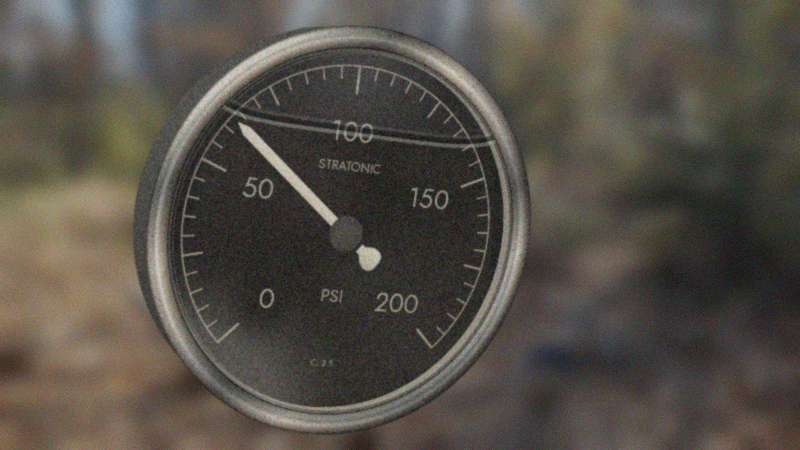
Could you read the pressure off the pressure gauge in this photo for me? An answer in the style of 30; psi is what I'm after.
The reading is 62.5; psi
